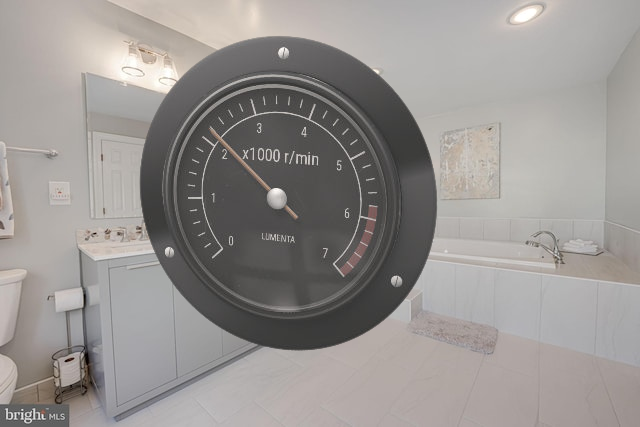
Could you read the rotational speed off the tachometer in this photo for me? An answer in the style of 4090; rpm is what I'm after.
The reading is 2200; rpm
